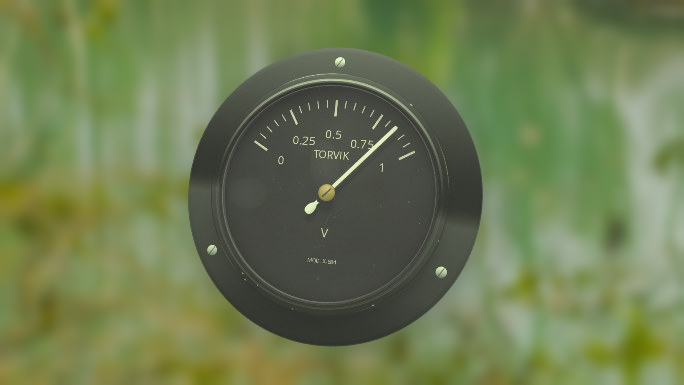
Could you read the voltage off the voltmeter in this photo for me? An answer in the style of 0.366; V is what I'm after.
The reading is 0.85; V
